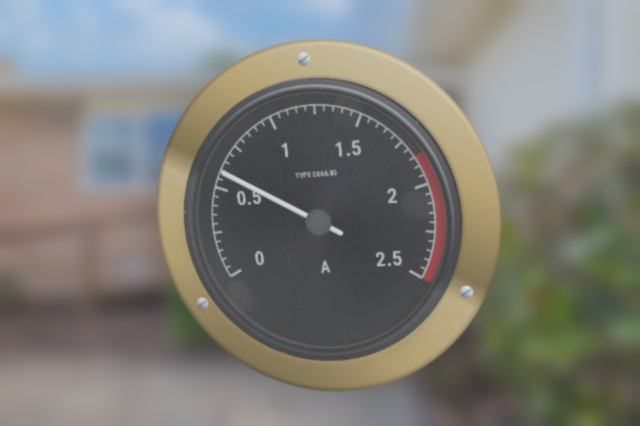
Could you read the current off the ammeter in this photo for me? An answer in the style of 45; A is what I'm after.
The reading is 0.6; A
